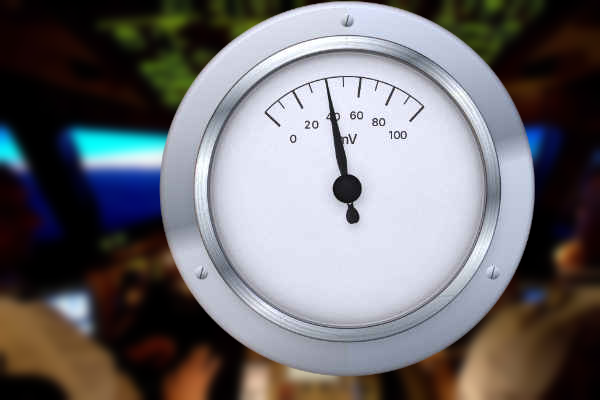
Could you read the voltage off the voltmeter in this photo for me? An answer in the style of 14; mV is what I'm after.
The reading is 40; mV
